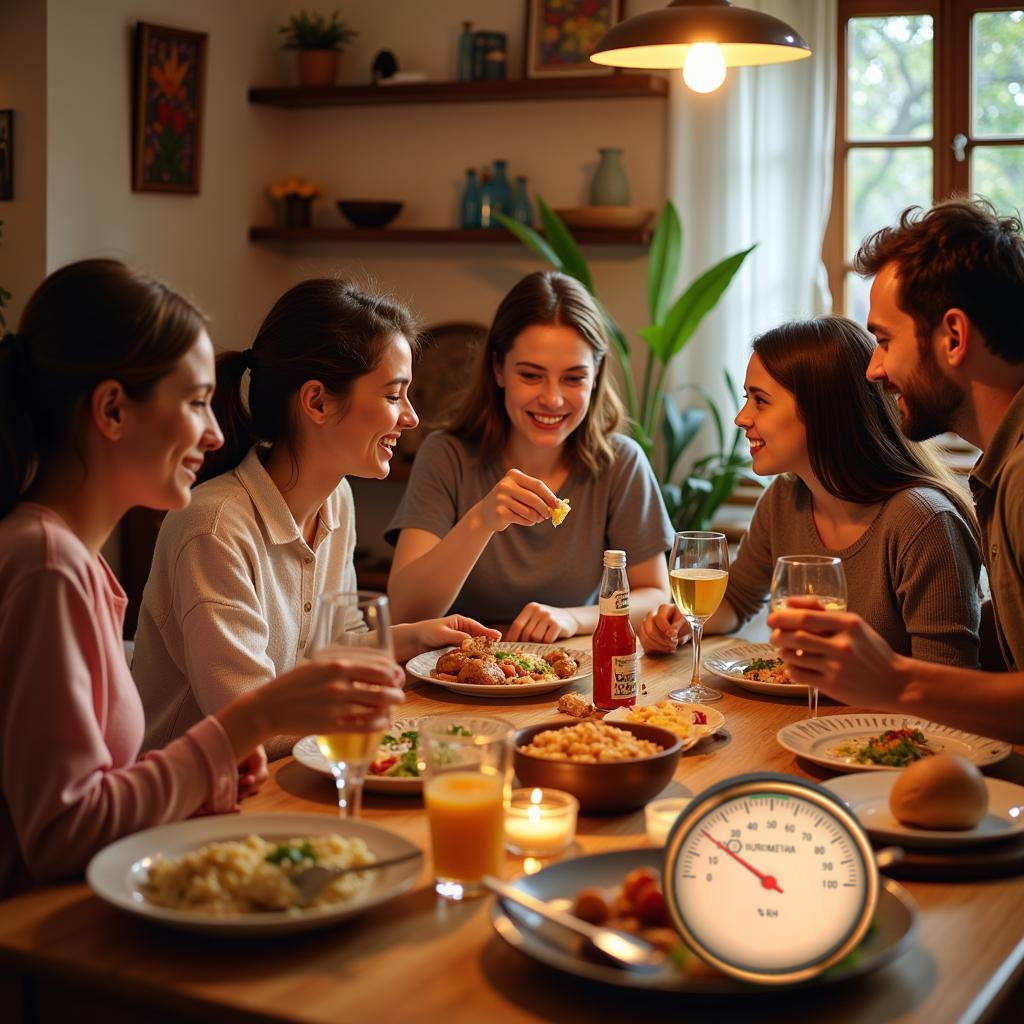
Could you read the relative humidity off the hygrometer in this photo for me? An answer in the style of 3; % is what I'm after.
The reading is 20; %
